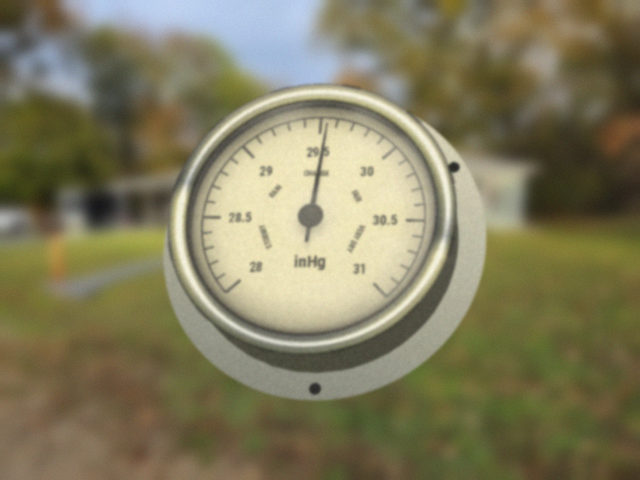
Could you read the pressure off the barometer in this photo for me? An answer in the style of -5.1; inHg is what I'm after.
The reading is 29.55; inHg
